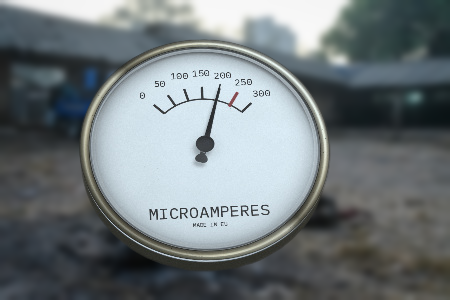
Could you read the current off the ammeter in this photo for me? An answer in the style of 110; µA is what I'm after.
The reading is 200; µA
